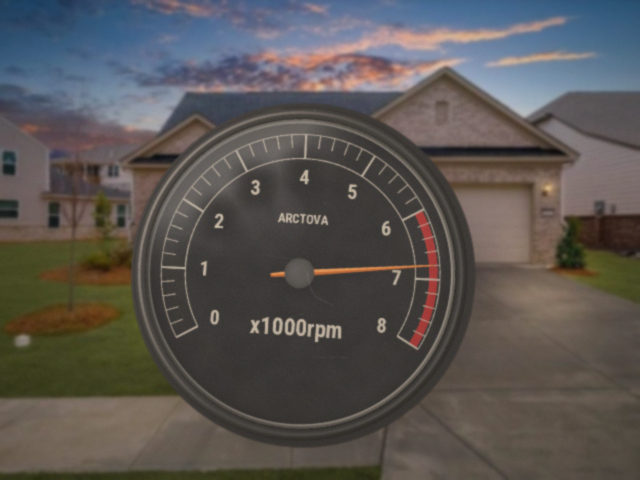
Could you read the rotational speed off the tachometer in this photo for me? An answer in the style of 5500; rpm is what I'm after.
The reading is 6800; rpm
